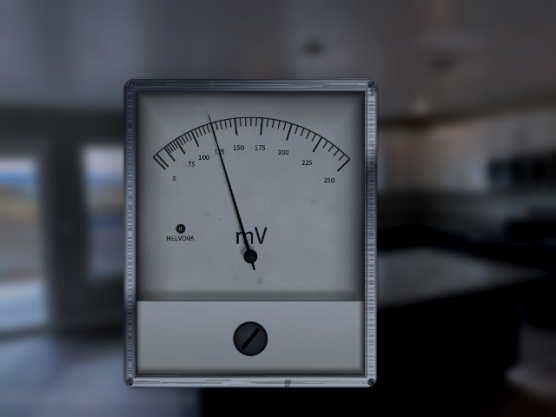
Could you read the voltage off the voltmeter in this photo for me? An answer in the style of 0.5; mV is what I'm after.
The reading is 125; mV
